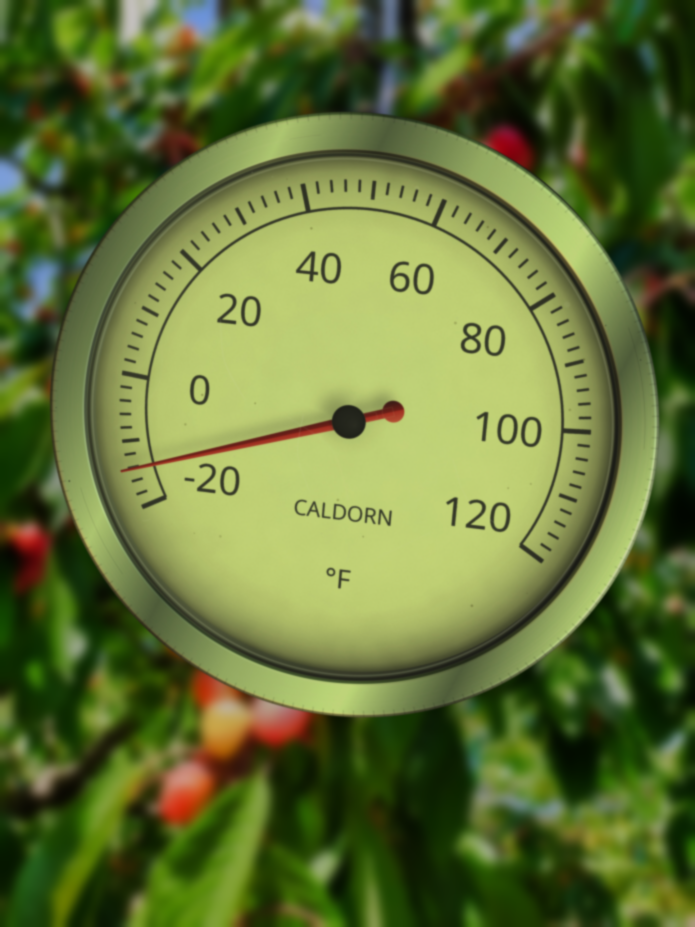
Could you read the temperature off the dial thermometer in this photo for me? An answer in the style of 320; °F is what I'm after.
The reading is -14; °F
